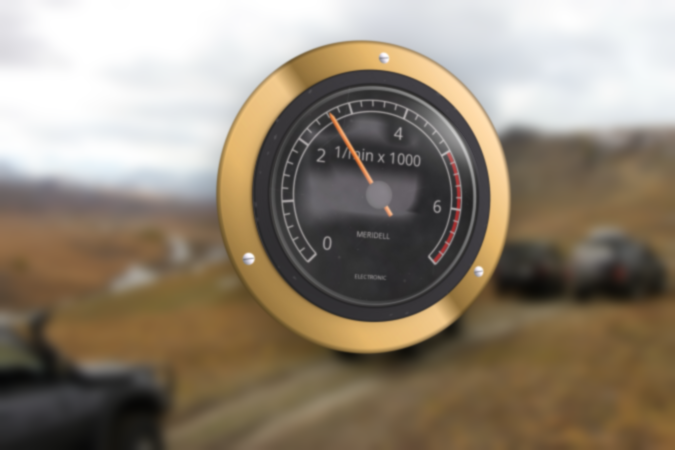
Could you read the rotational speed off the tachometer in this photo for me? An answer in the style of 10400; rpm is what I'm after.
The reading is 2600; rpm
